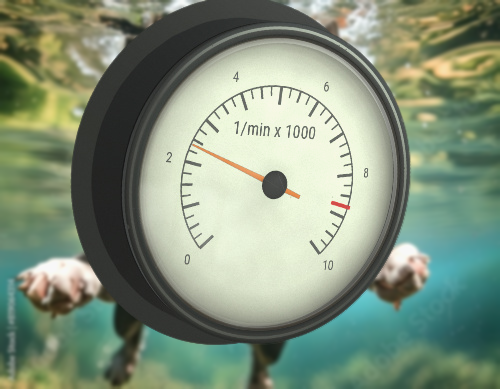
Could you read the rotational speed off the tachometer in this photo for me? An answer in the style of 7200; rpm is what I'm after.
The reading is 2375; rpm
